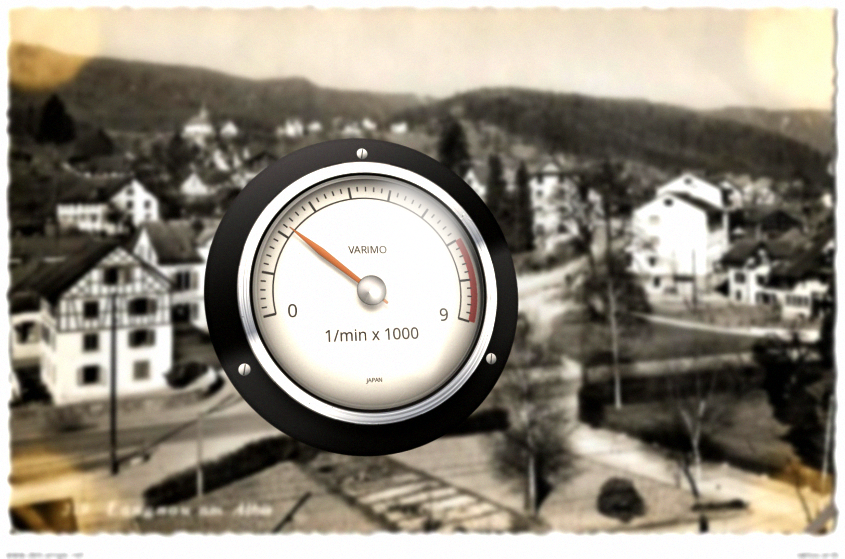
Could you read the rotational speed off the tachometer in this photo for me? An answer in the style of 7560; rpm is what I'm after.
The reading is 2200; rpm
